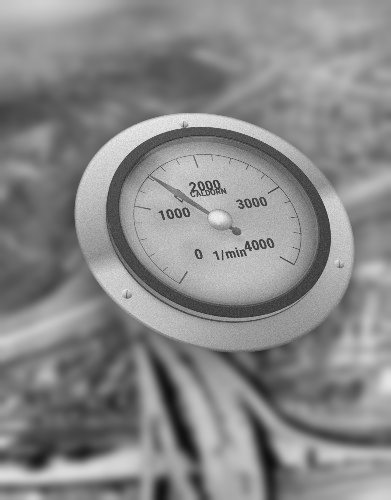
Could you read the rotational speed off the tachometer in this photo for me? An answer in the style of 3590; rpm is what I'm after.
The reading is 1400; rpm
